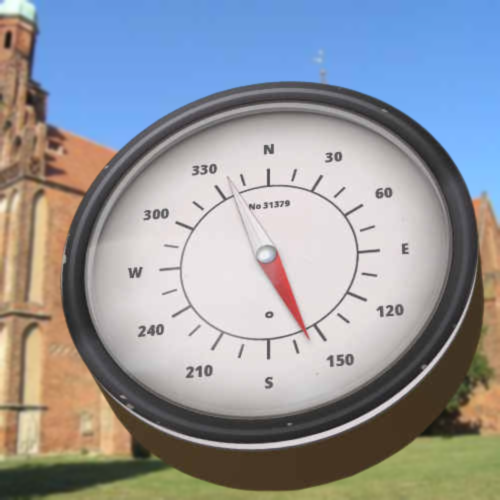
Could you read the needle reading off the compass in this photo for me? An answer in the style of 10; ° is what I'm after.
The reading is 157.5; °
